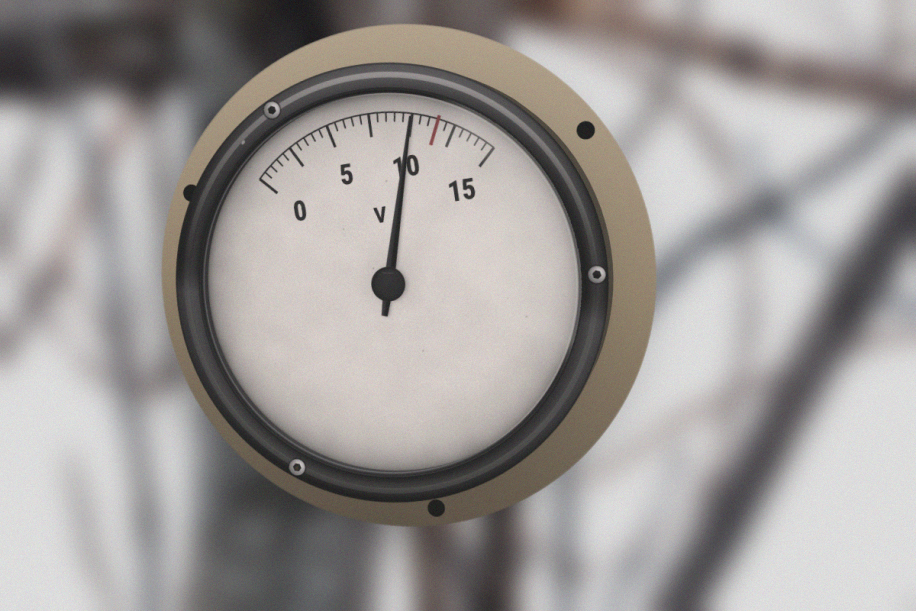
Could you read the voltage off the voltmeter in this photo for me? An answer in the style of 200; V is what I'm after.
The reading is 10; V
